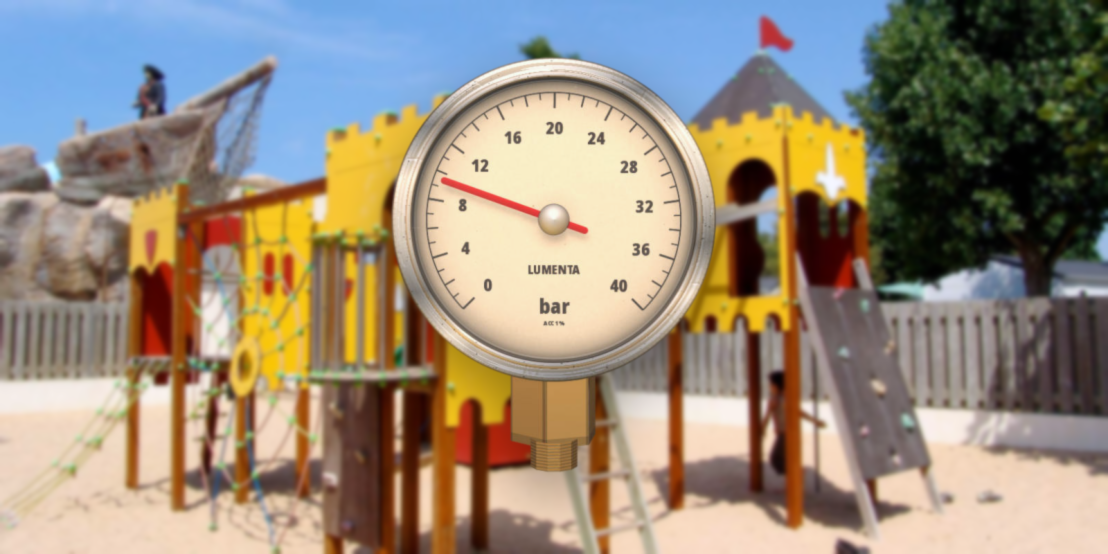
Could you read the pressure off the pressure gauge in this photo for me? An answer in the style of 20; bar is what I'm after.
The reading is 9.5; bar
